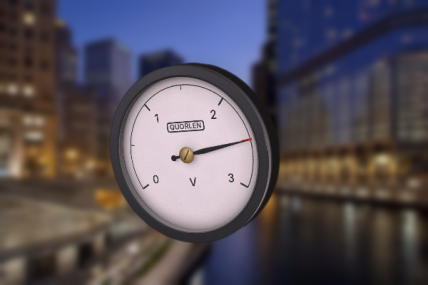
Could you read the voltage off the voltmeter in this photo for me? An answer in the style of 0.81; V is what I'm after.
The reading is 2.5; V
